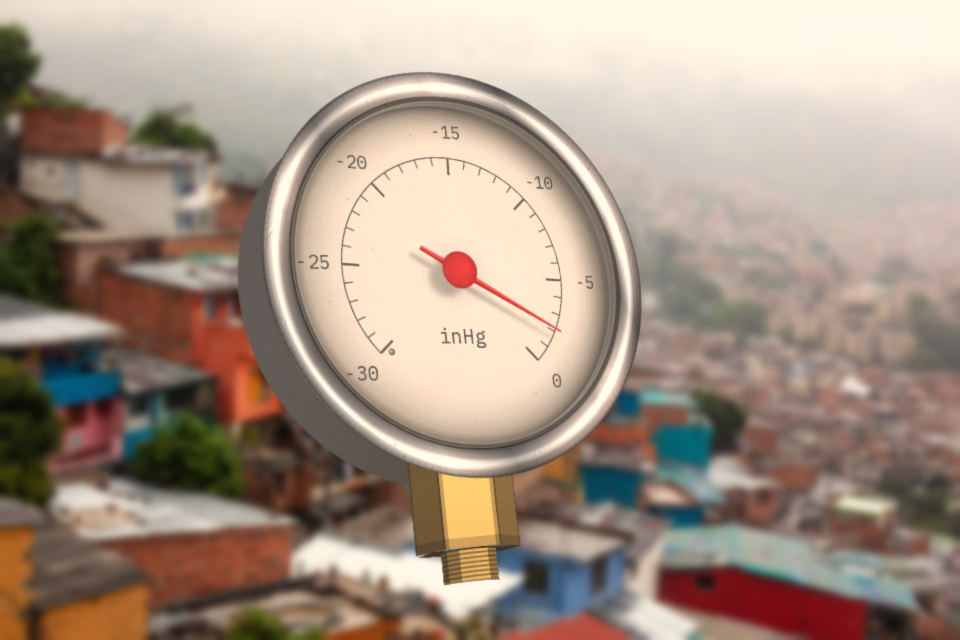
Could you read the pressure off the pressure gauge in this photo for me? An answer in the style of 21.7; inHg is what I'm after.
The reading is -2; inHg
